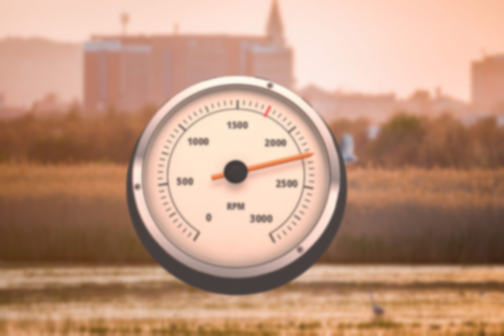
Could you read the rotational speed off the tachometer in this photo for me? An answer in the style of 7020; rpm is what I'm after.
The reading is 2250; rpm
